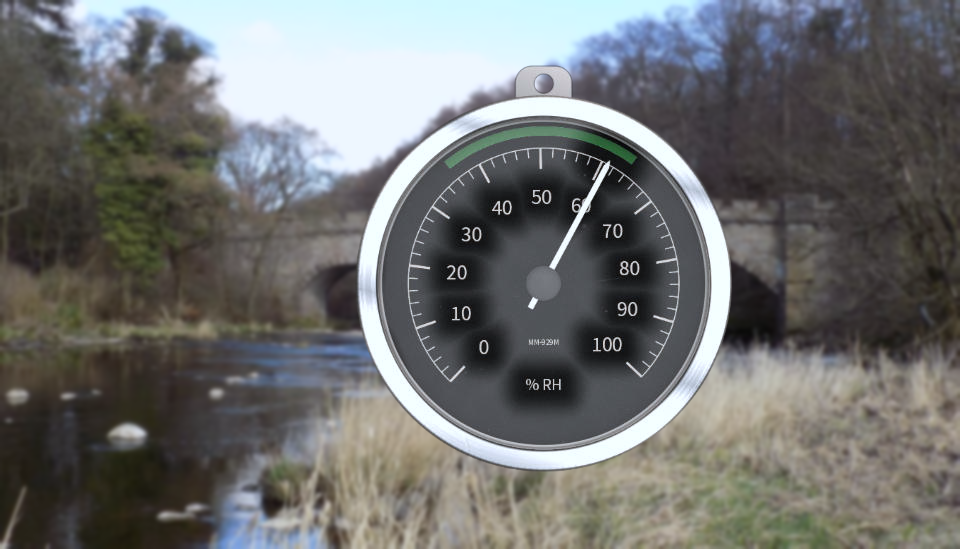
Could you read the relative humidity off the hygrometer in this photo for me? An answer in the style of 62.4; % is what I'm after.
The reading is 61; %
